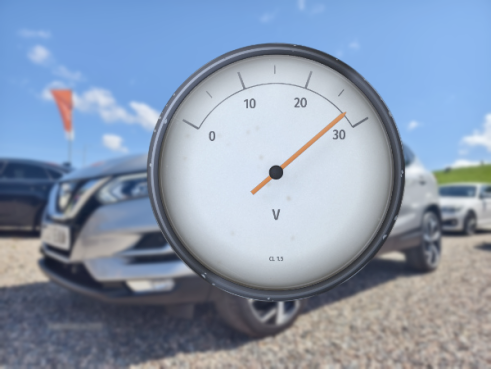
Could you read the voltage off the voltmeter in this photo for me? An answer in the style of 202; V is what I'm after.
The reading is 27.5; V
